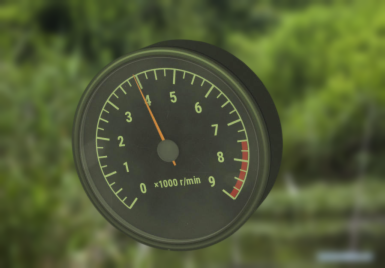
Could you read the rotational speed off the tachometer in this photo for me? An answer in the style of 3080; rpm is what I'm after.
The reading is 4000; rpm
